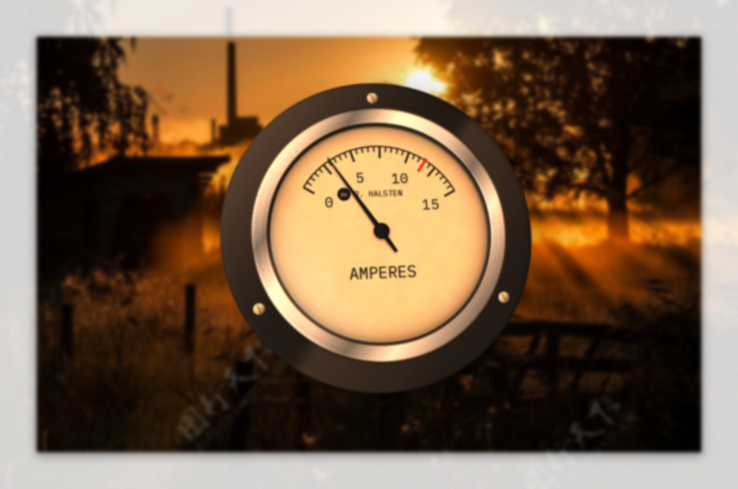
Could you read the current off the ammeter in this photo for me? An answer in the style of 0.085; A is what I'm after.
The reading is 3; A
